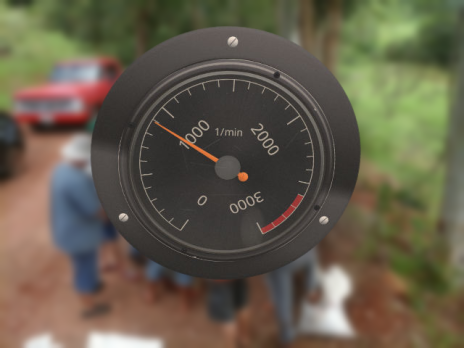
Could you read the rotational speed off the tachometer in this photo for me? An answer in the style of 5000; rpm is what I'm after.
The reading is 900; rpm
